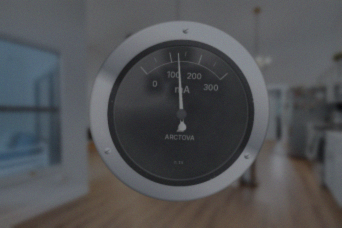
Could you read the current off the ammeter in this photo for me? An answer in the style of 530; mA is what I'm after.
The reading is 125; mA
